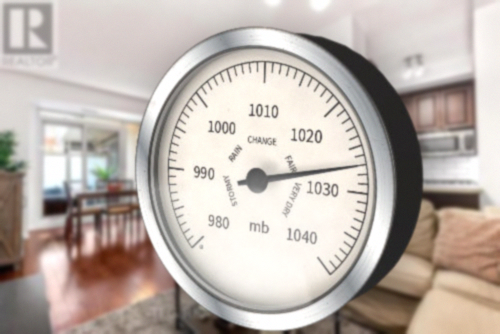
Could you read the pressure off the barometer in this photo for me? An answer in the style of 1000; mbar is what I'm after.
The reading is 1027; mbar
